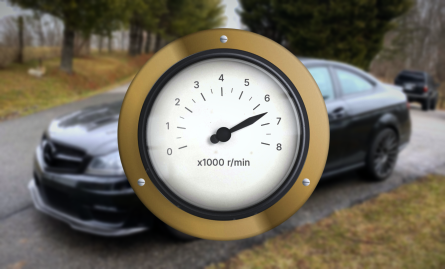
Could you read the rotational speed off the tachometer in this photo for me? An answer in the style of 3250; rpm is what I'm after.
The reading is 6500; rpm
